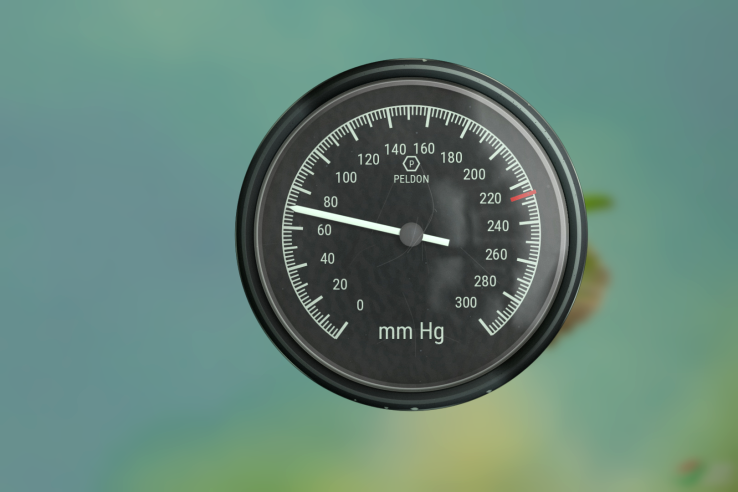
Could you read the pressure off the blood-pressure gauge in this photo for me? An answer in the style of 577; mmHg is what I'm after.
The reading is 70; mmHg
